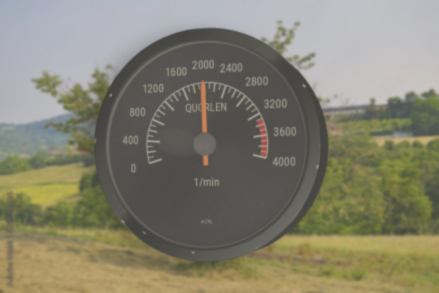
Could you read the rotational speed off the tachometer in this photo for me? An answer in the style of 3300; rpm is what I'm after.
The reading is 2000; rpm
